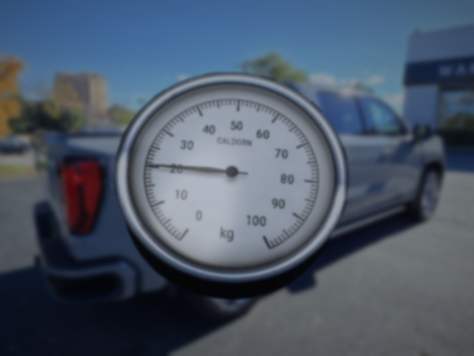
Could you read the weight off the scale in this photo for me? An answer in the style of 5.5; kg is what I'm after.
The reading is 20; kg
